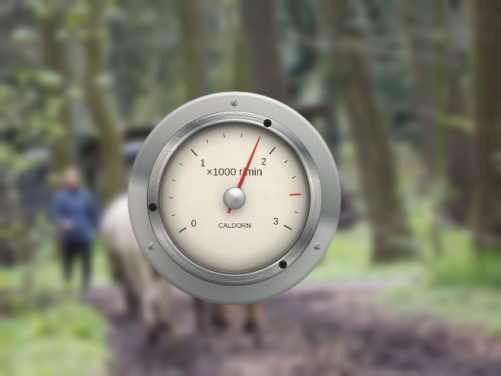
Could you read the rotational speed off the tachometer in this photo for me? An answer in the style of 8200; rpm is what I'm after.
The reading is 1800; rpm
